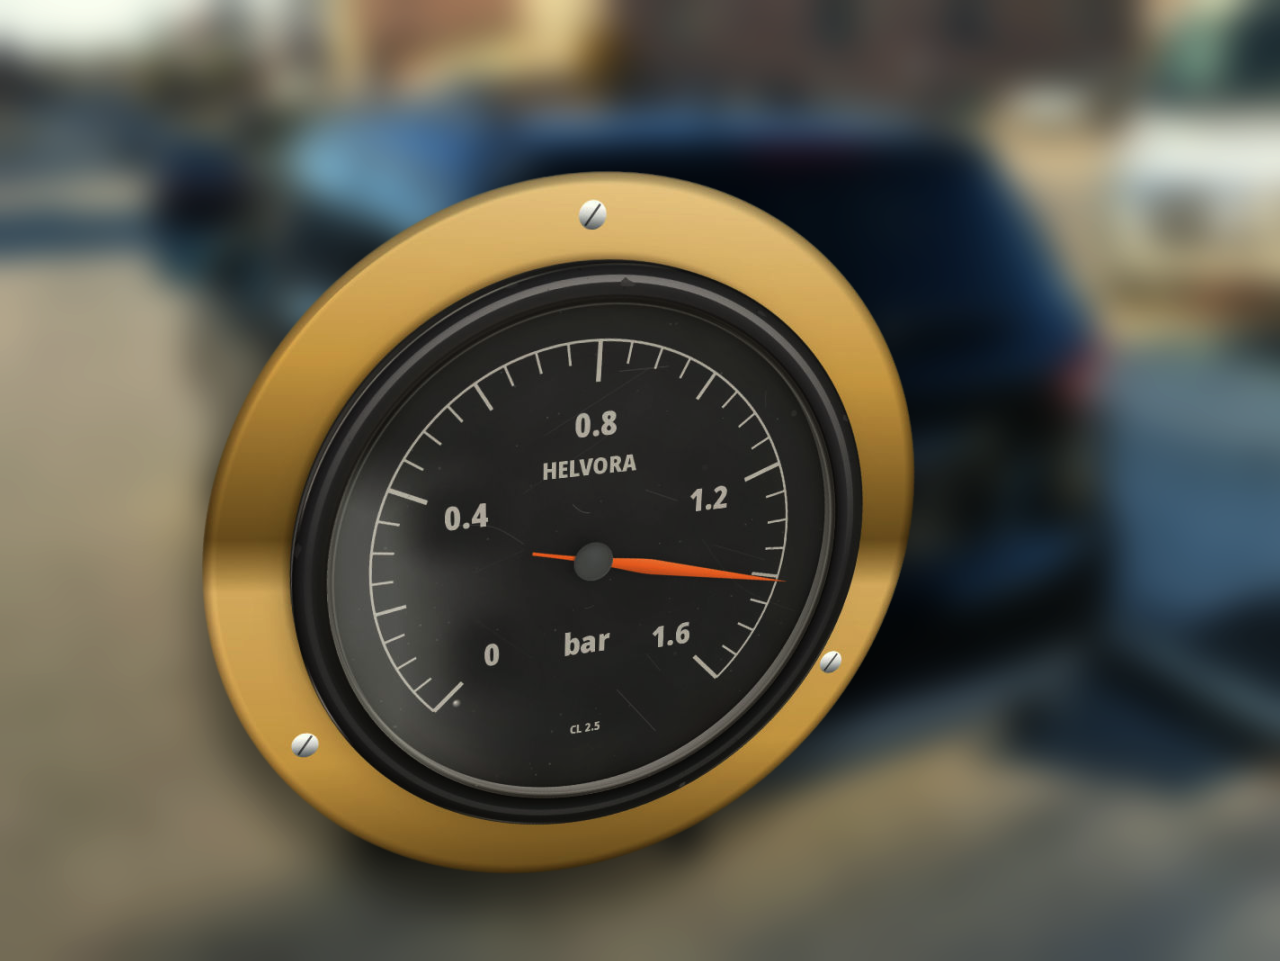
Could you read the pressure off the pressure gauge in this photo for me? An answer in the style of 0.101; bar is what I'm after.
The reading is 1.4; bar
